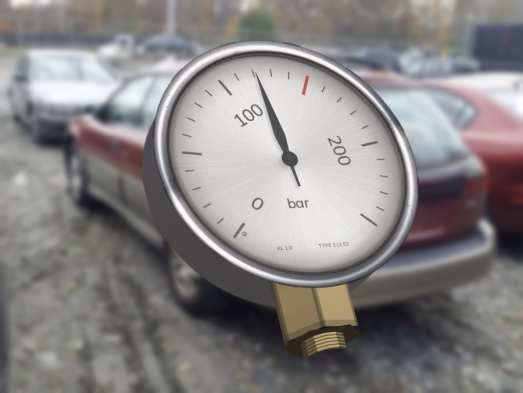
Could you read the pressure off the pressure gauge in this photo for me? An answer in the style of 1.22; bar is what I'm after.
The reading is 120; bar
